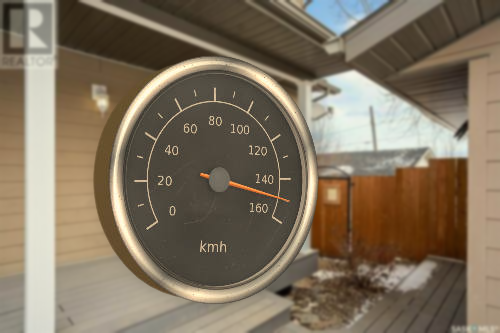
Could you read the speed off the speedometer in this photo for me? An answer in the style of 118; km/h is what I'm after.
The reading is 150; km/h
